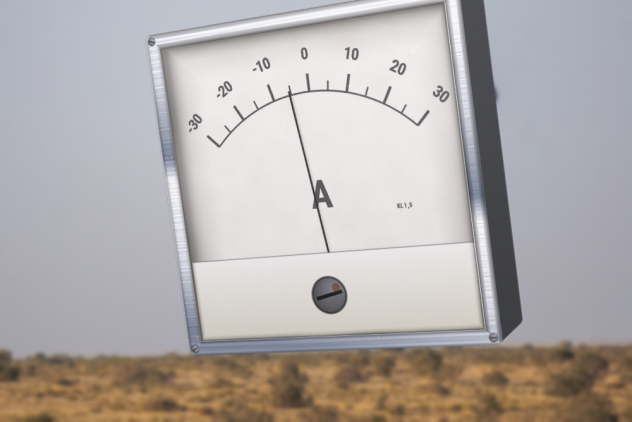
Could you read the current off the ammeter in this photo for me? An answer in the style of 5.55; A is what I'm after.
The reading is -5; A
